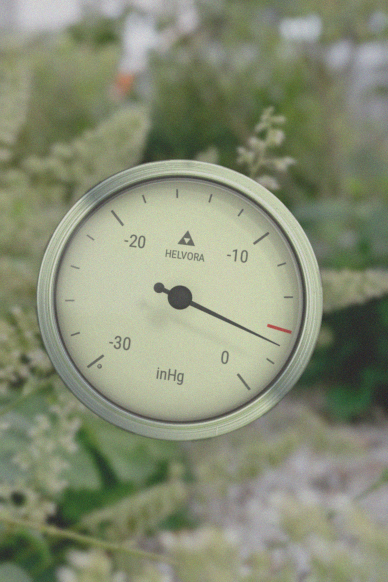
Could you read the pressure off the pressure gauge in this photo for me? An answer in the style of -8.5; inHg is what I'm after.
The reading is -3; inHg
